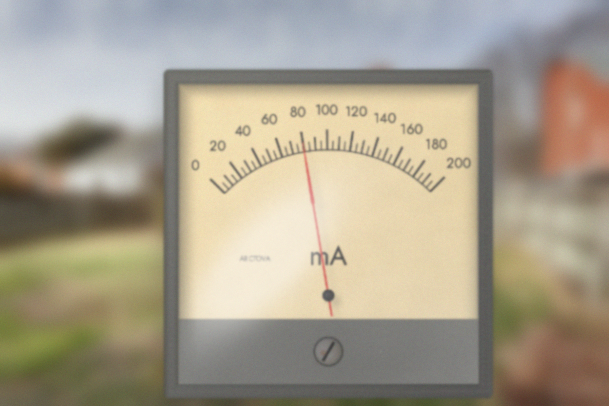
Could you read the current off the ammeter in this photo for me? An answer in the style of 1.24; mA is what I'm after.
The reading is 80; mA
